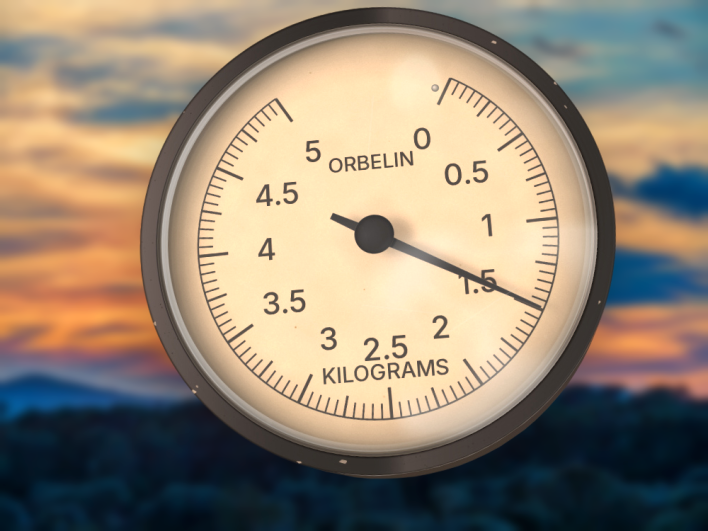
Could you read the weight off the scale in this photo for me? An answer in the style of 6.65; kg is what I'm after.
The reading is 1.5; kg
